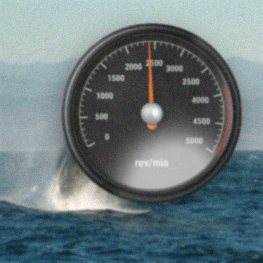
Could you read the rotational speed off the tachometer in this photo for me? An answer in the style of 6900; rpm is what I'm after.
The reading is 2400; rpm
